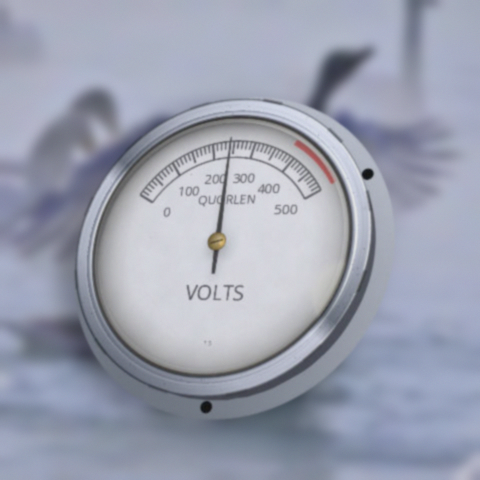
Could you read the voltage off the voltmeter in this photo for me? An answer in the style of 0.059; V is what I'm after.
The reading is 250; V
